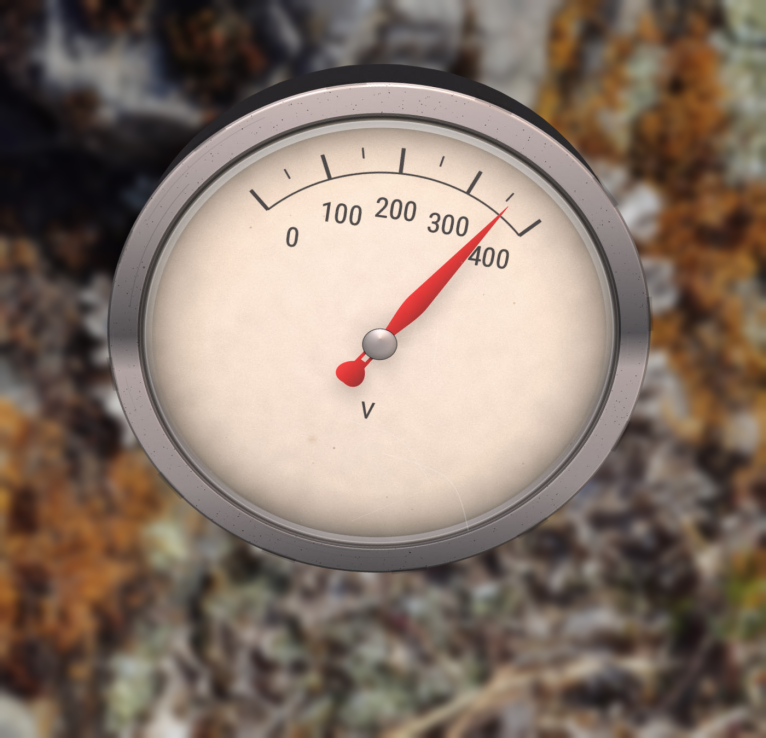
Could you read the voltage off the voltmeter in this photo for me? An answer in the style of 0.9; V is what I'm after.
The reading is 350; V
